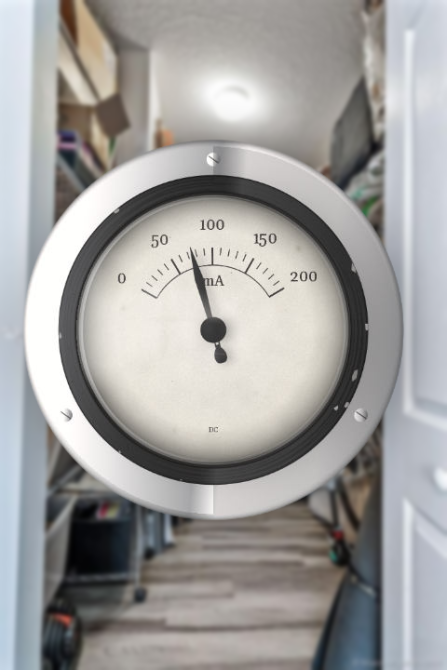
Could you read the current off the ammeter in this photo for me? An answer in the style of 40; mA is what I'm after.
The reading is 75; mA
